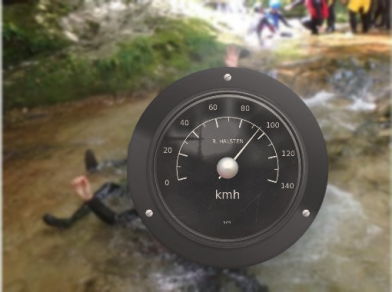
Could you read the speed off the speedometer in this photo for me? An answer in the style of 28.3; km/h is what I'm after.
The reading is 95; km/h
